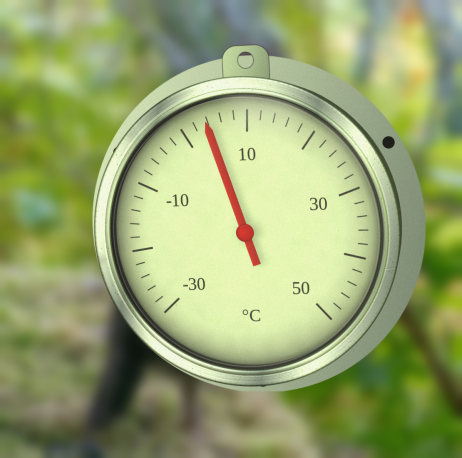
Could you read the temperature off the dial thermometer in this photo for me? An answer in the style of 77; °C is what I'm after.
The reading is 4; °C
